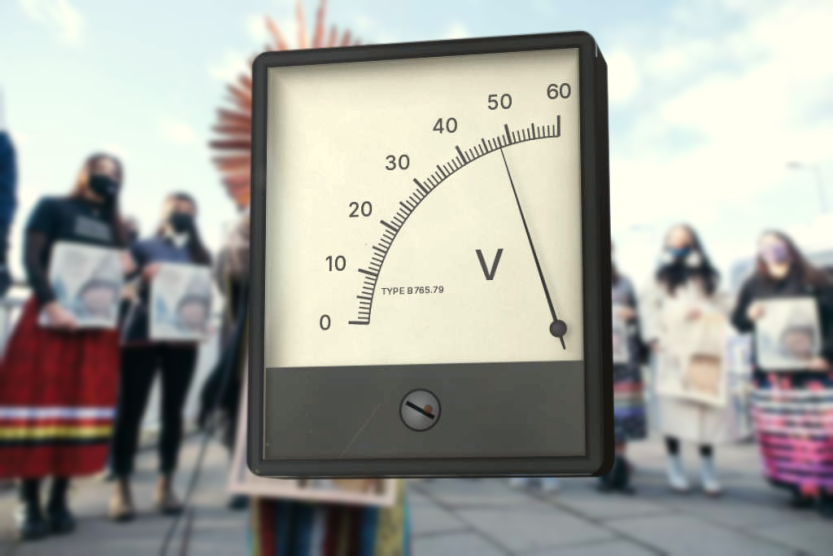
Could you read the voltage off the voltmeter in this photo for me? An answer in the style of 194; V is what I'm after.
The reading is 48; V
